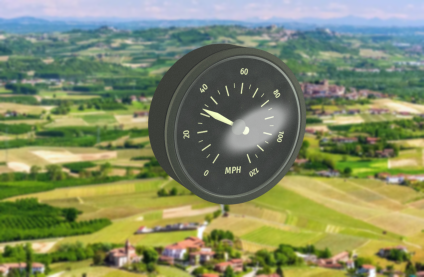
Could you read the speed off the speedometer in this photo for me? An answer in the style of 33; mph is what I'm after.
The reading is 32.5; mph
